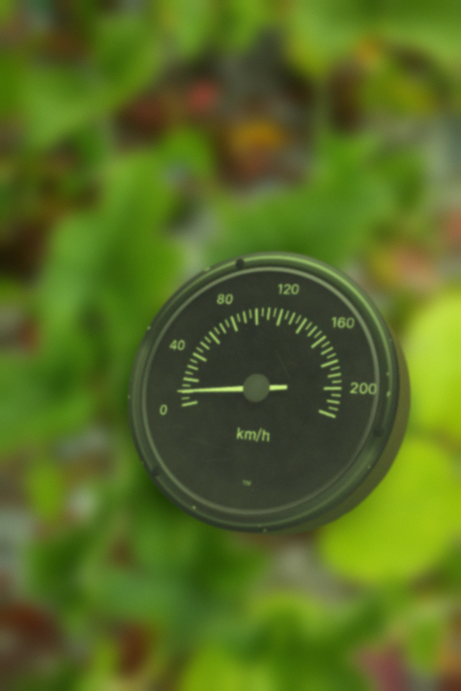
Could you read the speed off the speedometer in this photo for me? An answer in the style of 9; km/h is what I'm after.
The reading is 10; km/h
